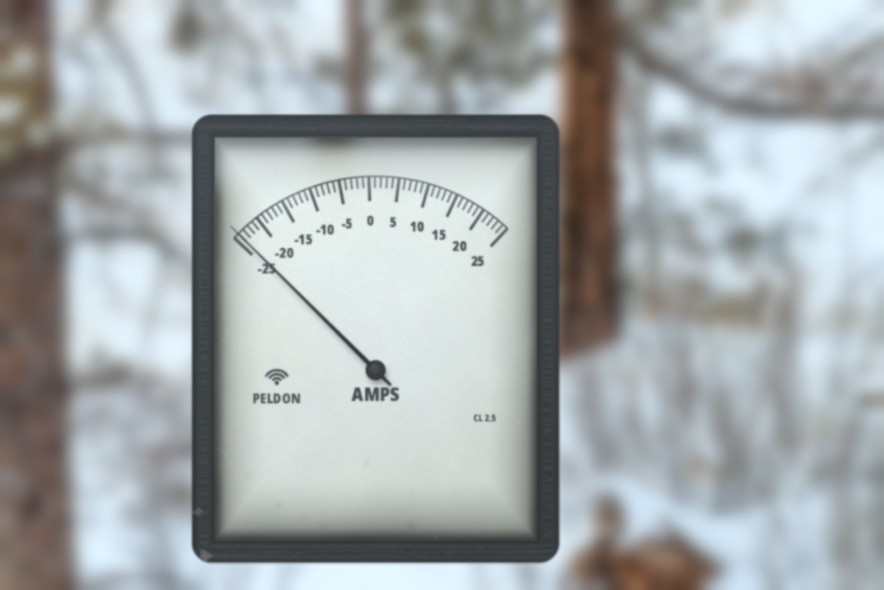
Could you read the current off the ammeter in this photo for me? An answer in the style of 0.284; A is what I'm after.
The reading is -24; A
